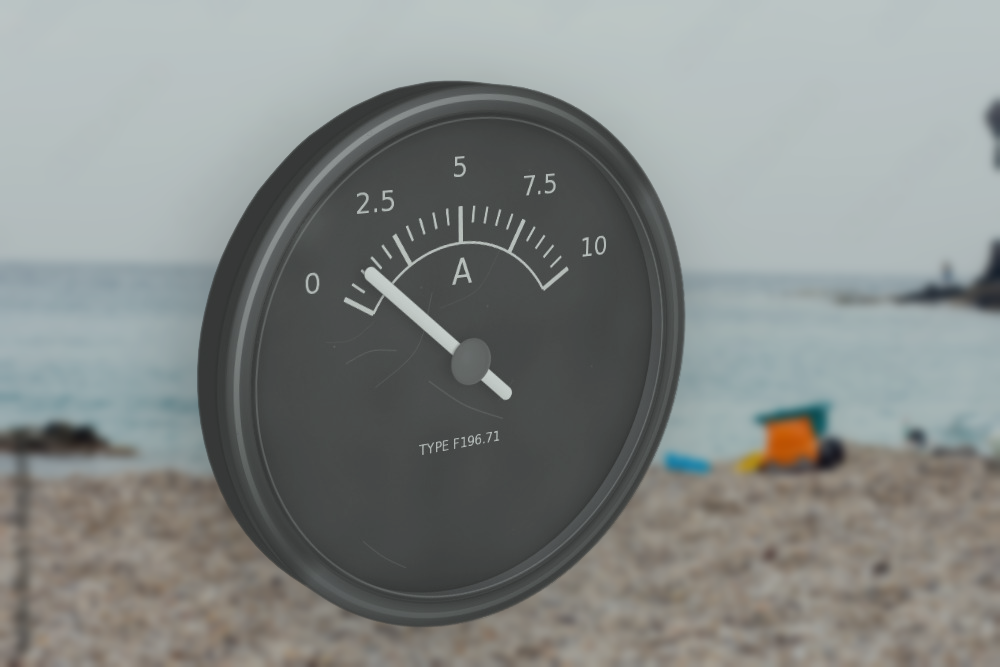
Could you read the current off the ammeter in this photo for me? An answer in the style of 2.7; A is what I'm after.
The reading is 1; A
